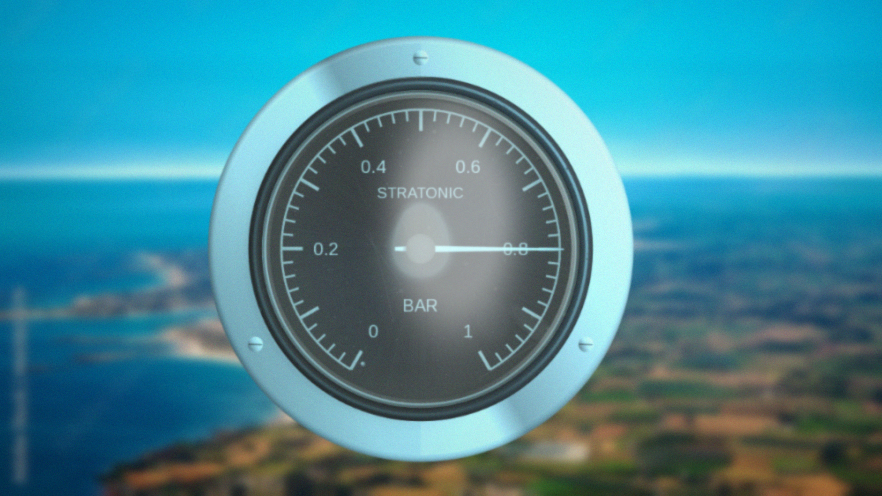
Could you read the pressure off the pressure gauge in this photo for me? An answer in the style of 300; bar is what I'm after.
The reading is 0.8; bar
